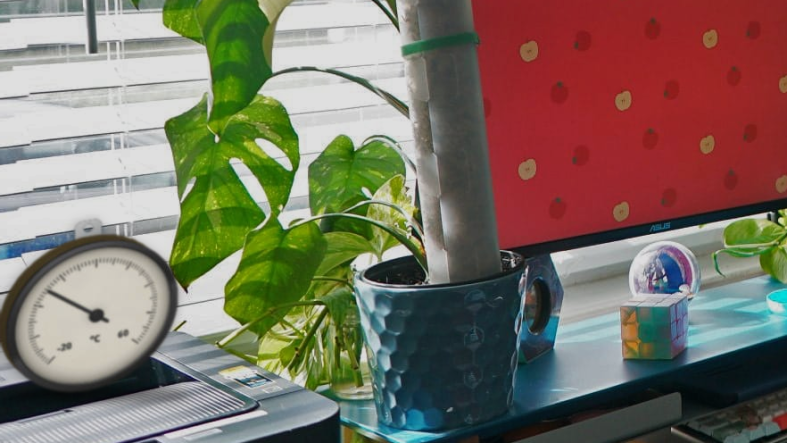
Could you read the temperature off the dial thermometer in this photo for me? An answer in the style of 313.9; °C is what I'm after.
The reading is 5; °C
